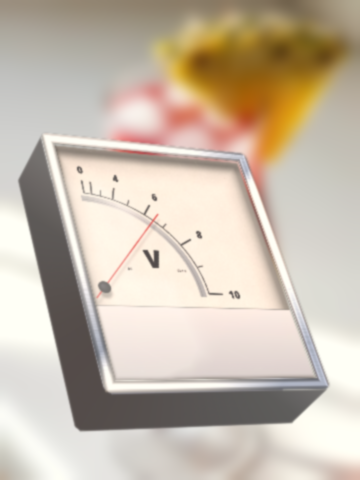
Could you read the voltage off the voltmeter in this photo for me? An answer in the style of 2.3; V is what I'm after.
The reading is 6.5; V
